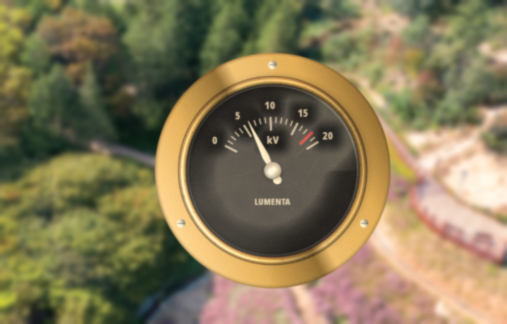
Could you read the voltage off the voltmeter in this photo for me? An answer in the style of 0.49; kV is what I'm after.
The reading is 6; kV
